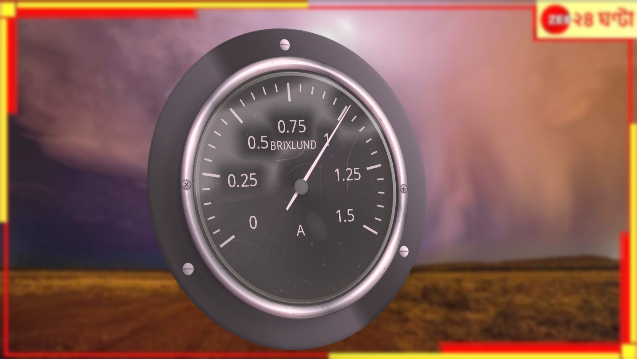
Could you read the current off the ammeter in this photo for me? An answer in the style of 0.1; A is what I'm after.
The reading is 1; A
